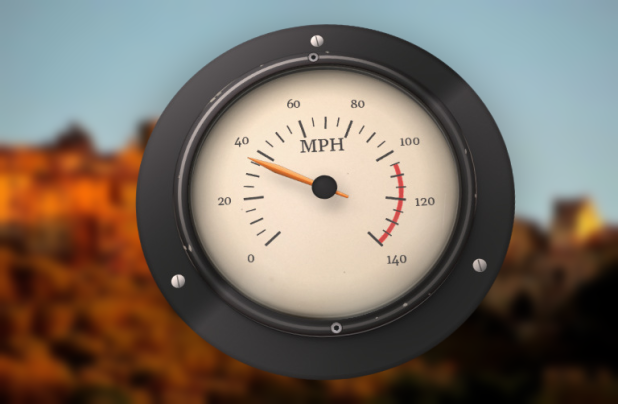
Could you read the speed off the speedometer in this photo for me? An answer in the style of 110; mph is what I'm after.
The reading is 35; mph
